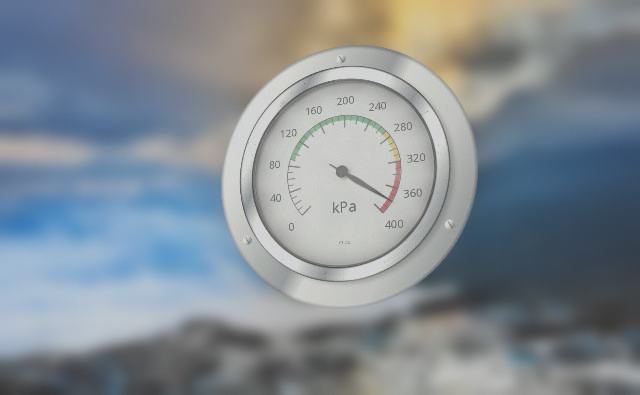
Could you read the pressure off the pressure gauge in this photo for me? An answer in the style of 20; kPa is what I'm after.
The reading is 380; kPa
